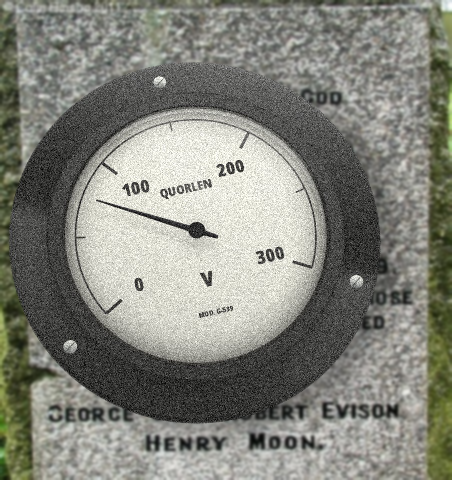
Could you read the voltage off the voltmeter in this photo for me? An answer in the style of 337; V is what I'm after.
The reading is 75; V
